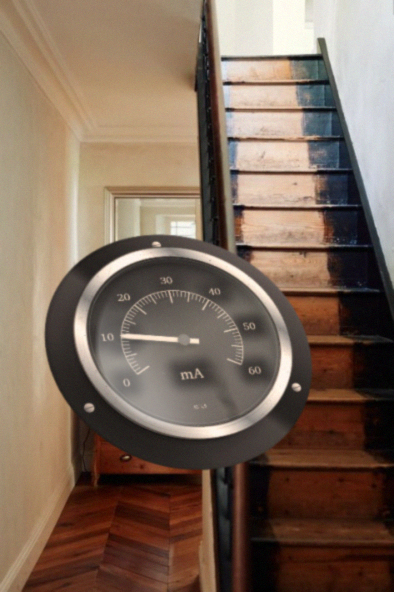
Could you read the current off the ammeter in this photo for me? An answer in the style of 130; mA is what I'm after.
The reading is 10; mA
